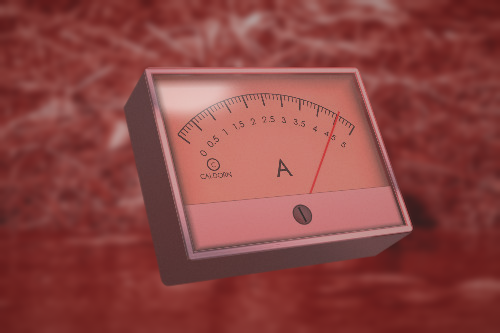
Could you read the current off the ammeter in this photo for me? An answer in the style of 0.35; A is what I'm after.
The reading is 4.5; A
